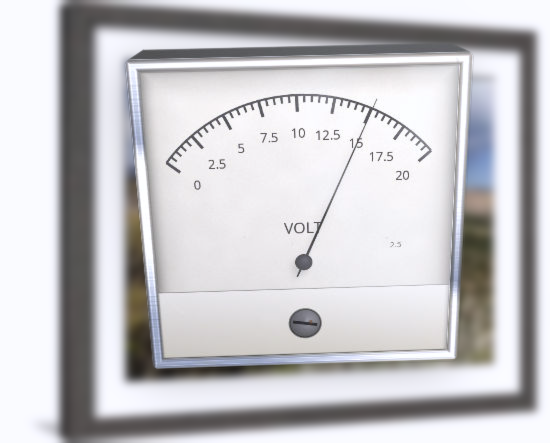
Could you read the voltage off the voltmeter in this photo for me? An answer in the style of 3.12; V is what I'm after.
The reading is 15; V
